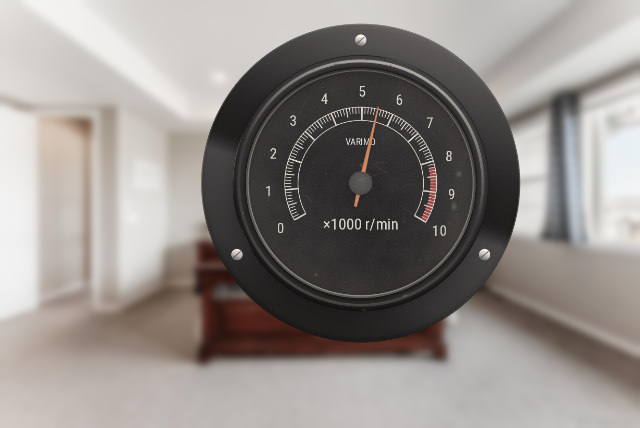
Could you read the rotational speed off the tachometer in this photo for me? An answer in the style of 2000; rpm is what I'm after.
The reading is 5500; rpm
